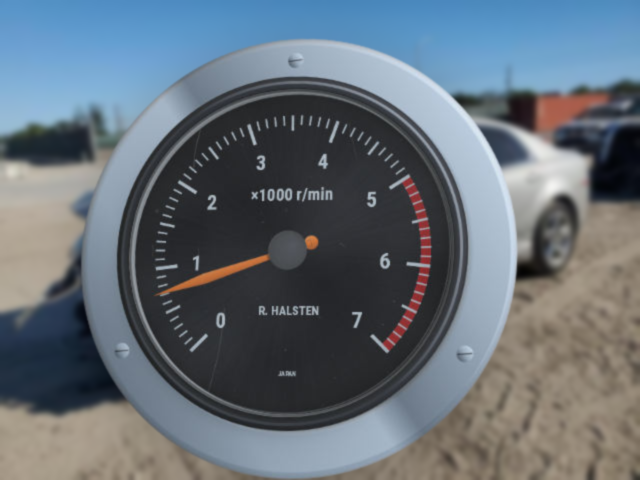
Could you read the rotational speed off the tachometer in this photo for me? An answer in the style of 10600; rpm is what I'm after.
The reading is 700; rpm
